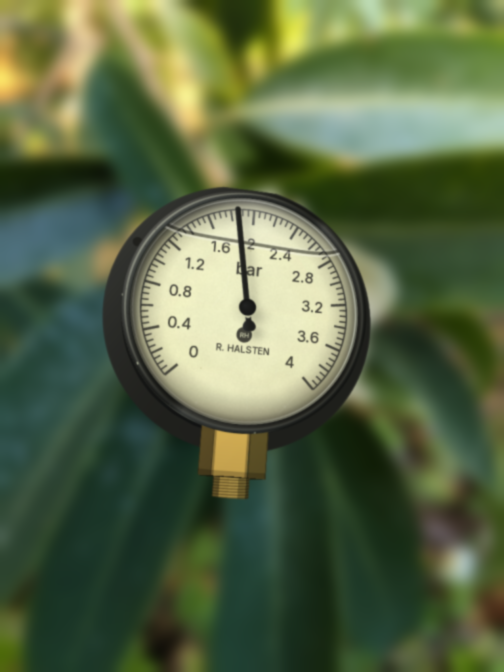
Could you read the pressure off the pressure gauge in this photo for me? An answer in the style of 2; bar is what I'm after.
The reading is 1.85; bar
